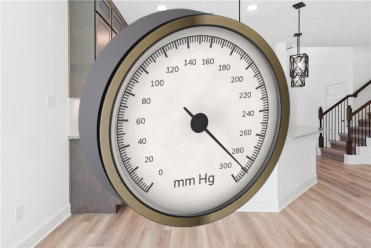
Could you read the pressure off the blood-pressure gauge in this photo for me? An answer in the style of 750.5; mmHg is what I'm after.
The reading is 290; mmHg
